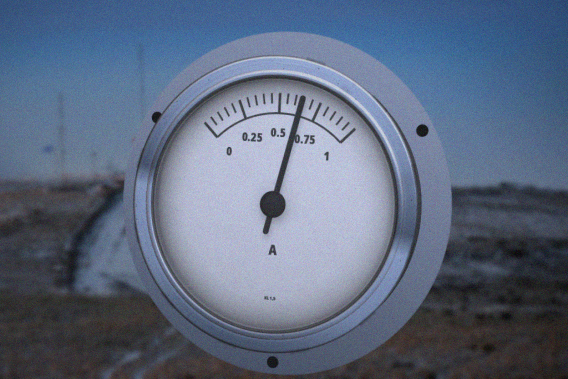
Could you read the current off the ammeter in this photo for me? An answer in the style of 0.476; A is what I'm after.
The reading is 0.65; A
